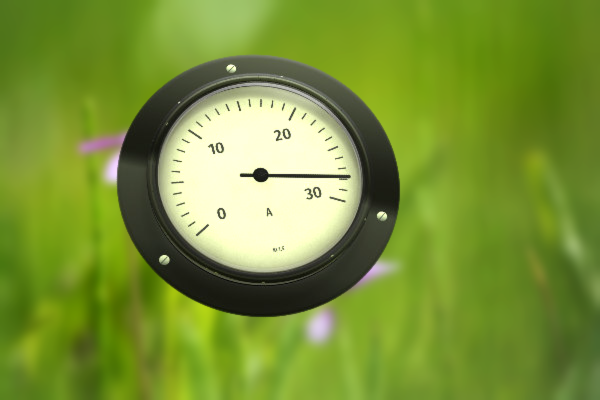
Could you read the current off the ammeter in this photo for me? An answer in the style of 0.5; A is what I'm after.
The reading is 28; A
